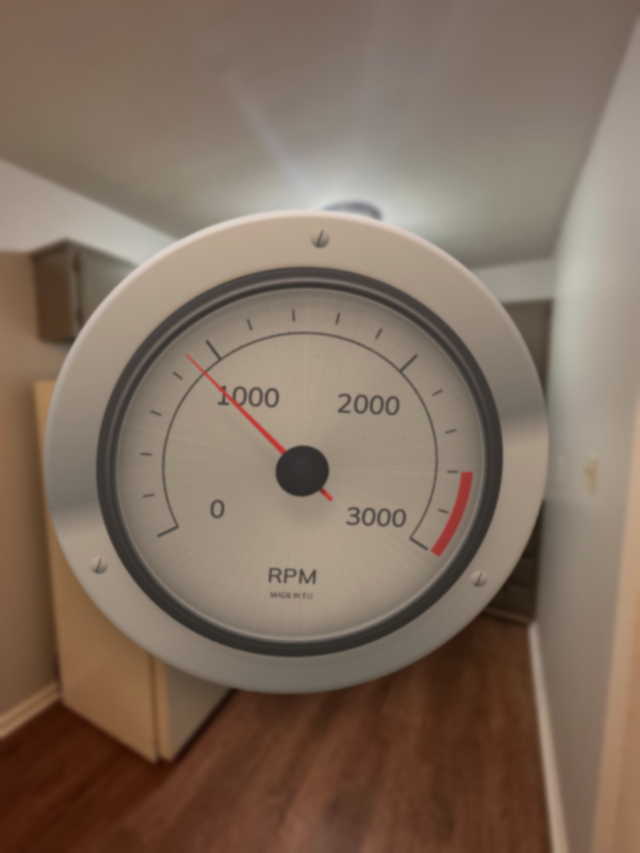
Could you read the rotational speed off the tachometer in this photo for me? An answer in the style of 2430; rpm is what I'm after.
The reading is 900; rpm
